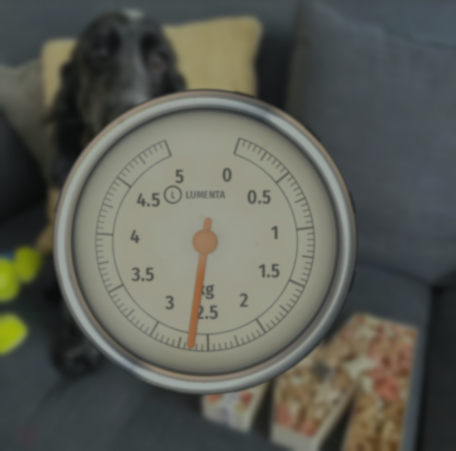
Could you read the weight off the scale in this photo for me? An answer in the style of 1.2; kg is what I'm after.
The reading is 2.65; kg
